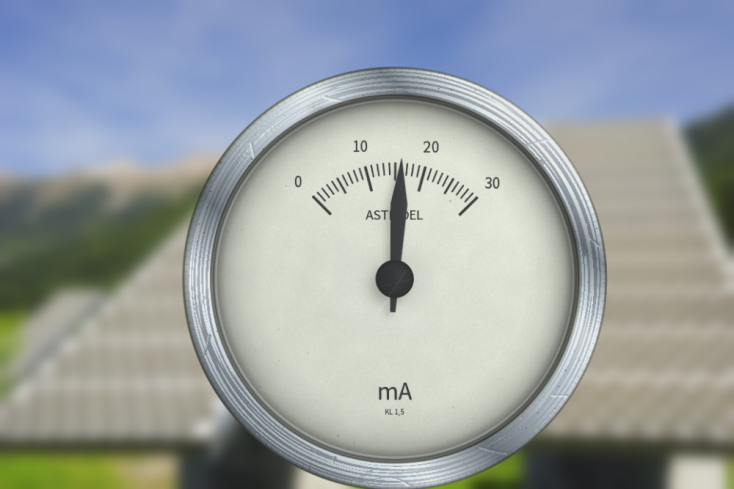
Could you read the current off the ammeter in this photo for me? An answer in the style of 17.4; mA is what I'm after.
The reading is 16; mA
